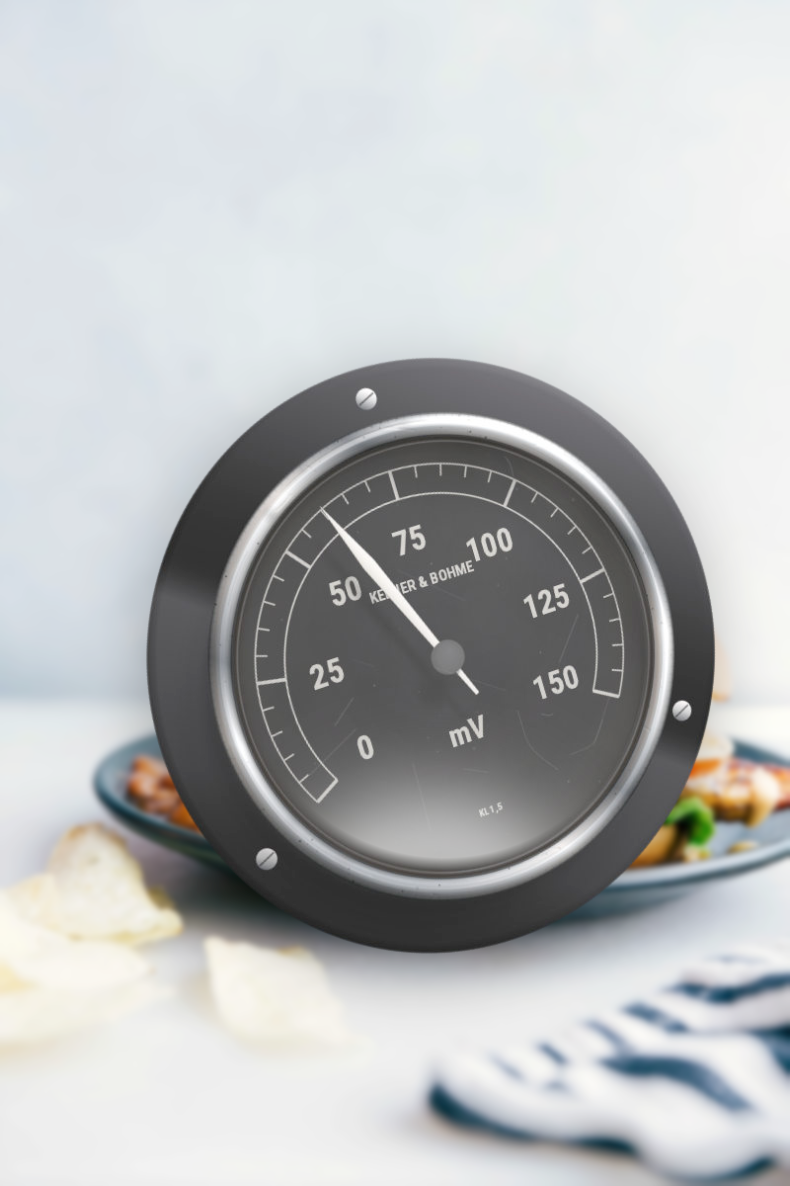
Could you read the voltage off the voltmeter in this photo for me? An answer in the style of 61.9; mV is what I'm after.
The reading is 60; mV
